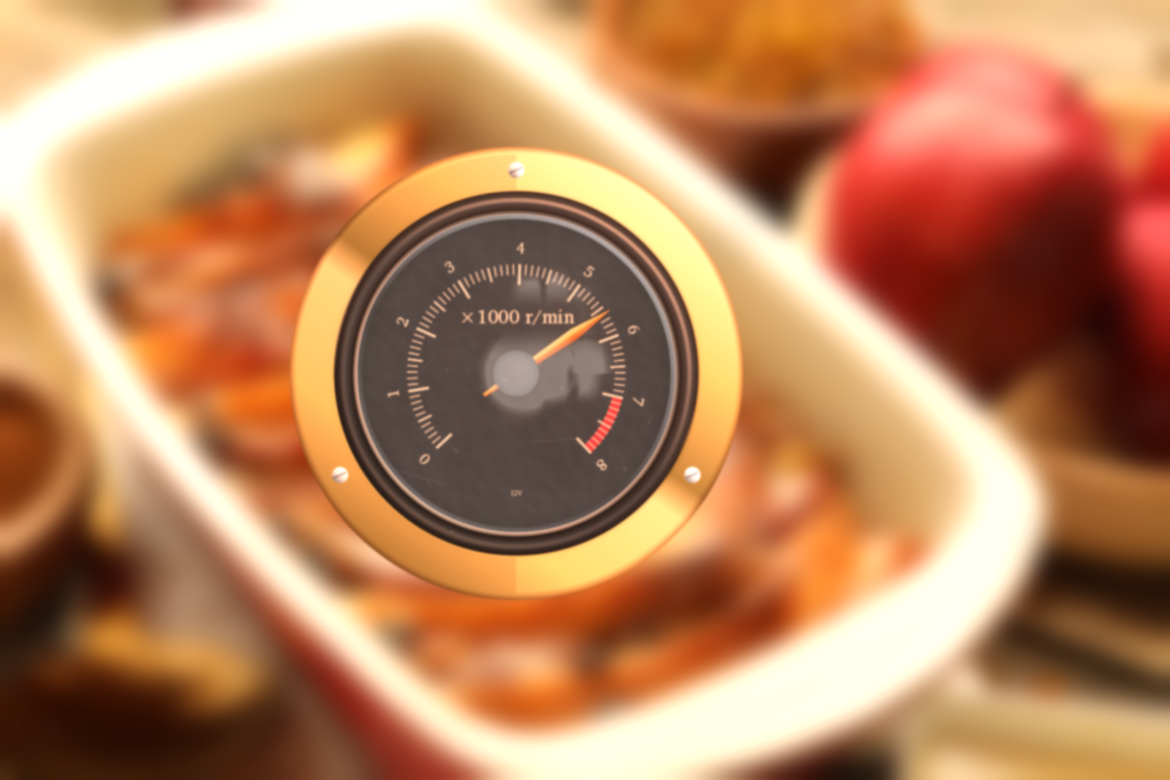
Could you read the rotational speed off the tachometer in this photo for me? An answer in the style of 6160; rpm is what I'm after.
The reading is 5600; rpm
